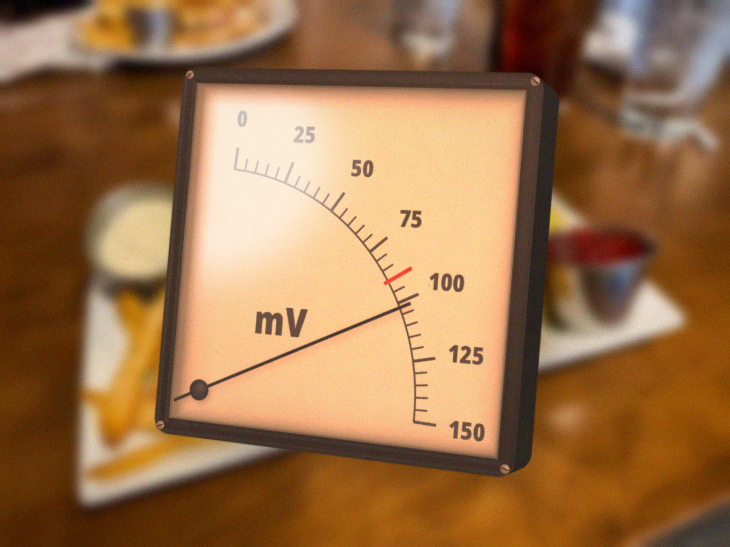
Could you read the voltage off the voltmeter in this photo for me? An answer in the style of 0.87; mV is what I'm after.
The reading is 102.5; mV
